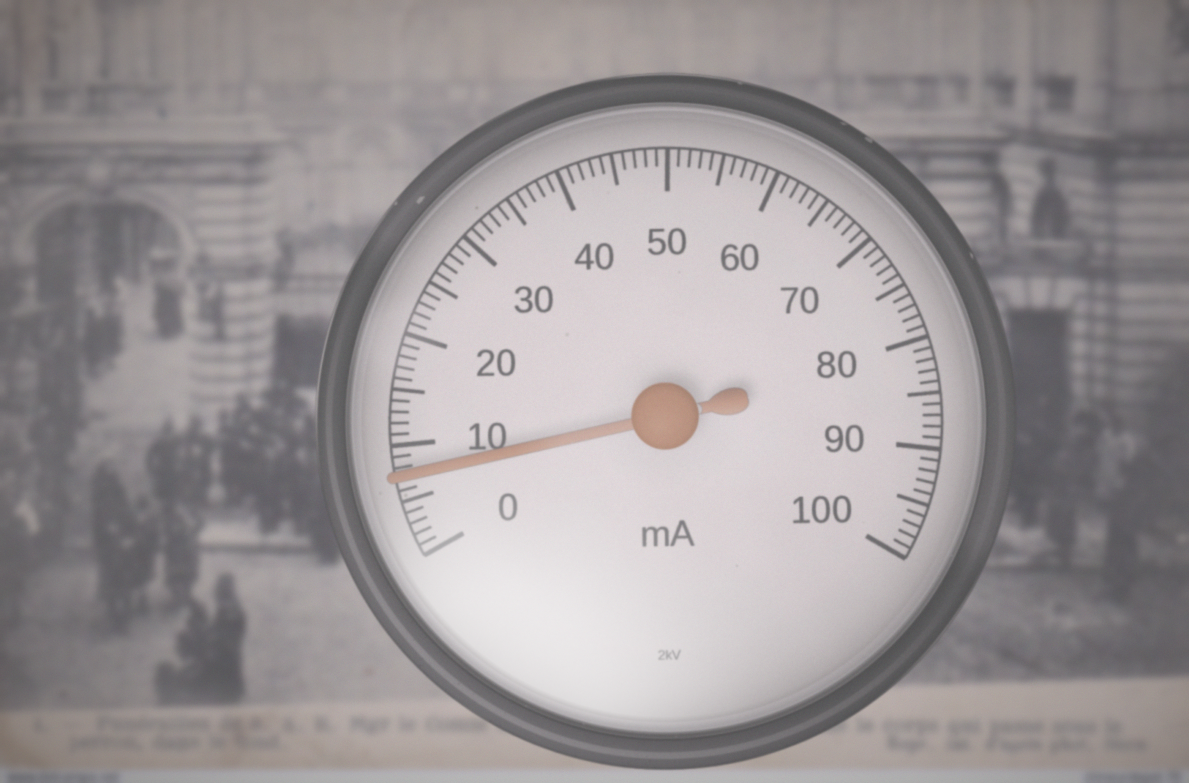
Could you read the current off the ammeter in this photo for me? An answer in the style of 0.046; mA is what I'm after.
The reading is 7; mA
